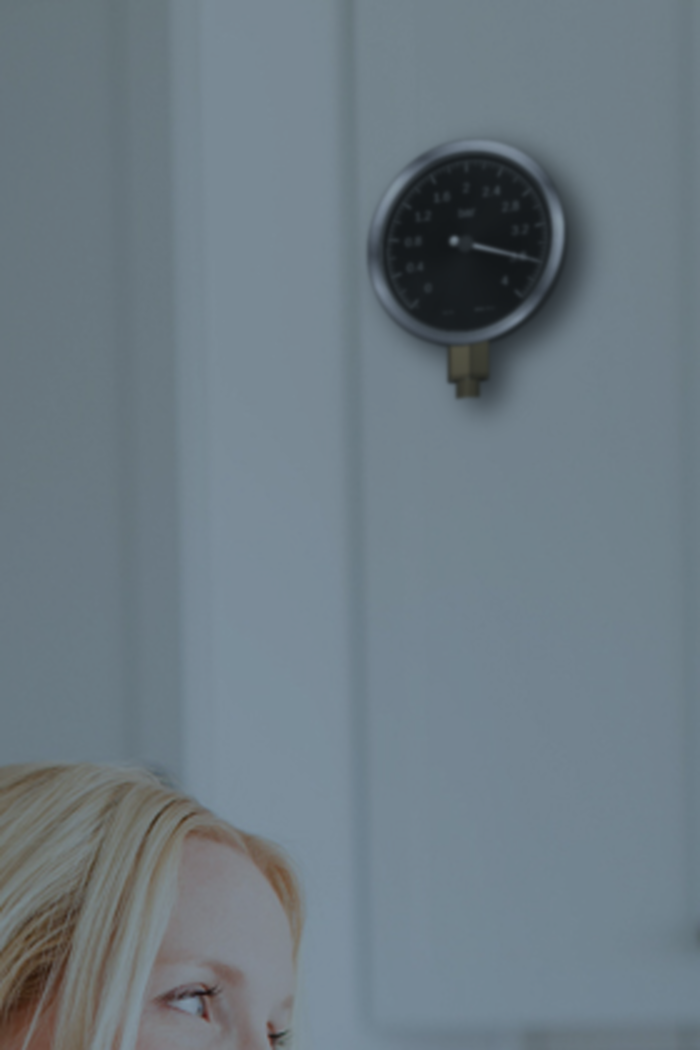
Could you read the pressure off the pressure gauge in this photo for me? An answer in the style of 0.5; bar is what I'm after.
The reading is 3.6; bar
